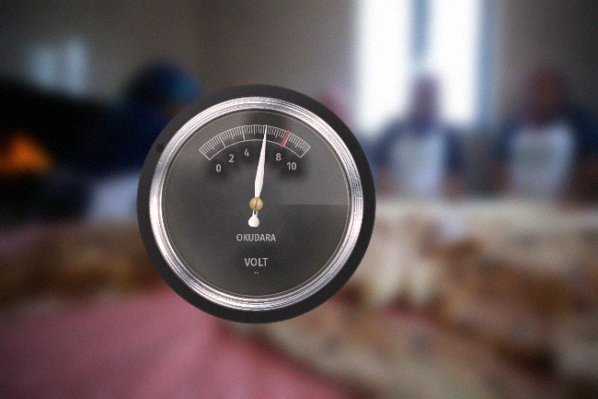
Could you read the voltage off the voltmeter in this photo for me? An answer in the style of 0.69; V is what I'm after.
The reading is 6; V
